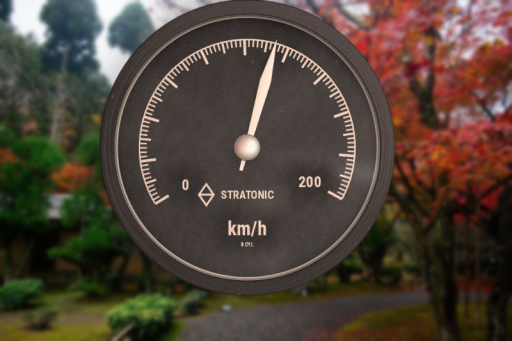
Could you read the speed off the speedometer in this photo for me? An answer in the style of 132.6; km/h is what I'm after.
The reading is 114; km/h
